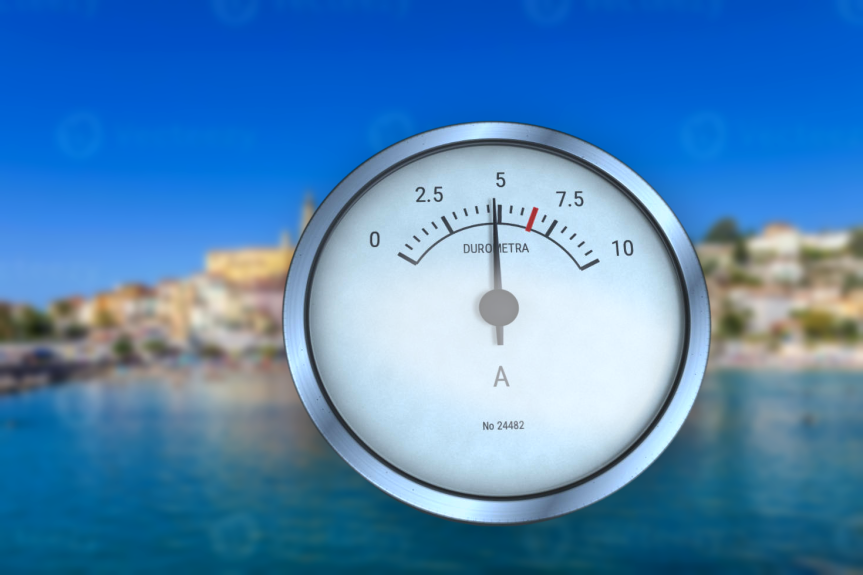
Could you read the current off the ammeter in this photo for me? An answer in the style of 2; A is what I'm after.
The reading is 4.75; A
